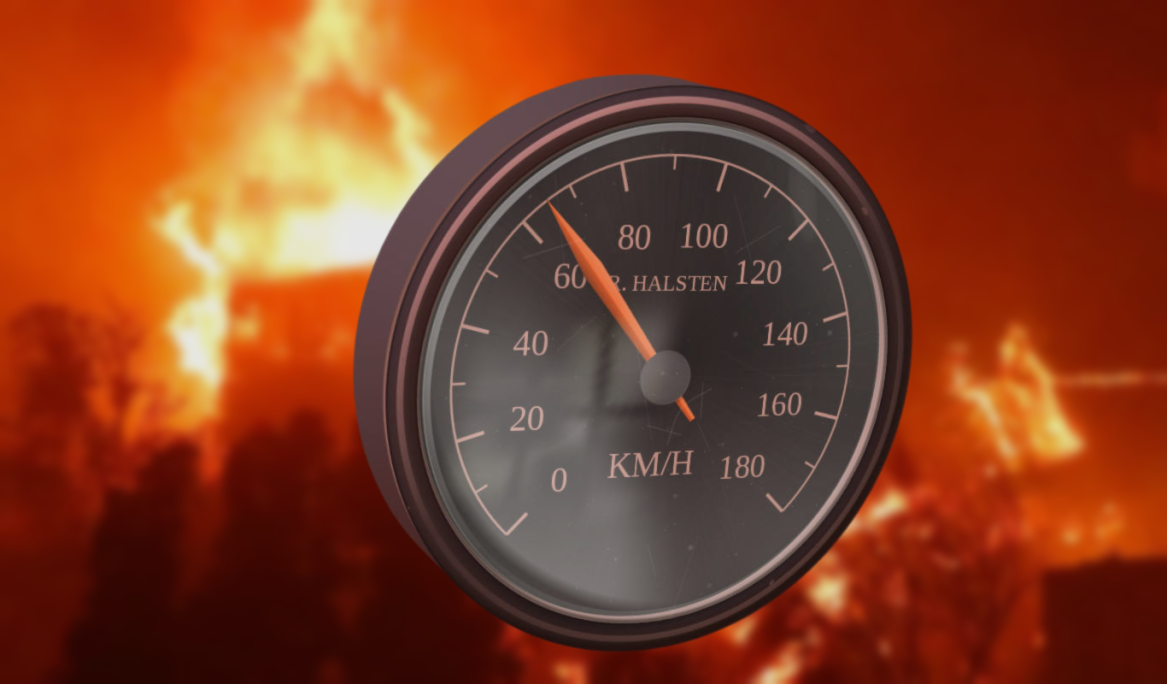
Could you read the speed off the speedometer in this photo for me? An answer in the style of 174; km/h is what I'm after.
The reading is 65; km/h
